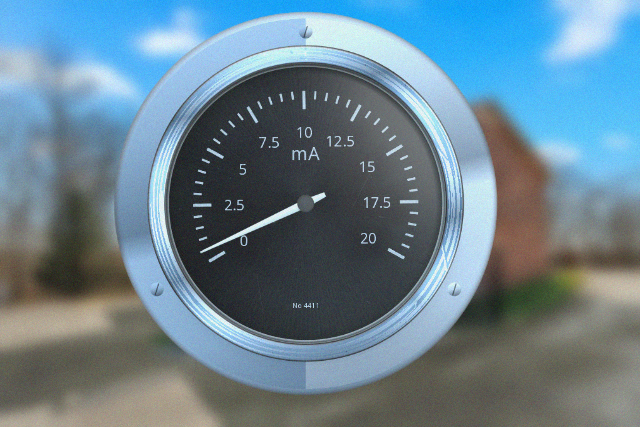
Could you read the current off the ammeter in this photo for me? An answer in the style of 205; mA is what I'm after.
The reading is 0.5; mA
